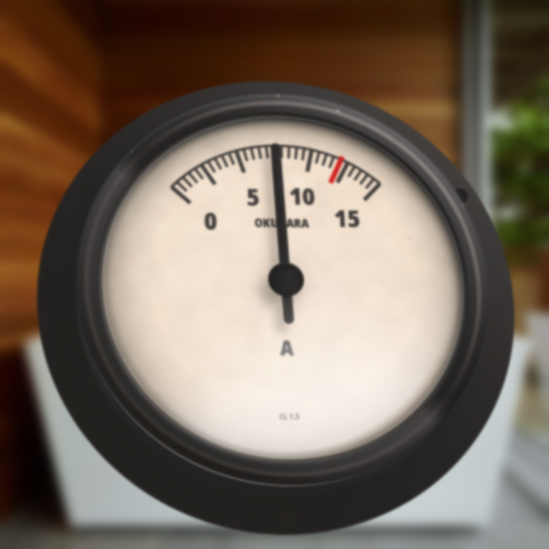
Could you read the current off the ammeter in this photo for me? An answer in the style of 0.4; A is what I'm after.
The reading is 7.5; A
